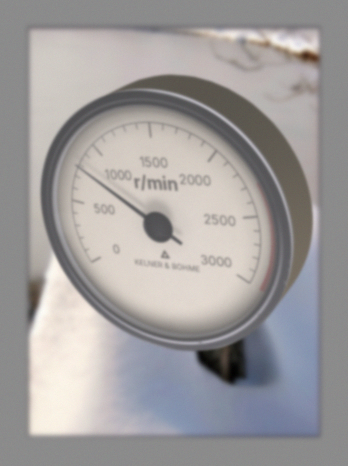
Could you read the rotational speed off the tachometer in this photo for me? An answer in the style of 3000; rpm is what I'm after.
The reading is 800; rpm
